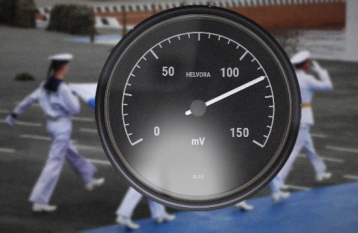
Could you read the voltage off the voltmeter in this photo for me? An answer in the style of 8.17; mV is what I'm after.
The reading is 115; mV
